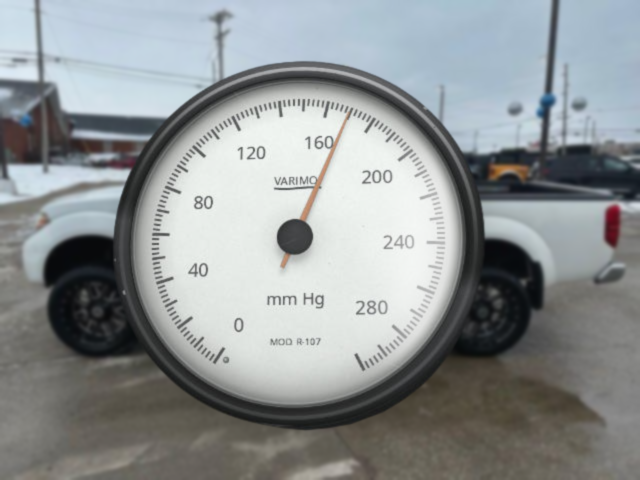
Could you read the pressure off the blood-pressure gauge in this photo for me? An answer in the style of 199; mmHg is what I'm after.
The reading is 170; mmHg
